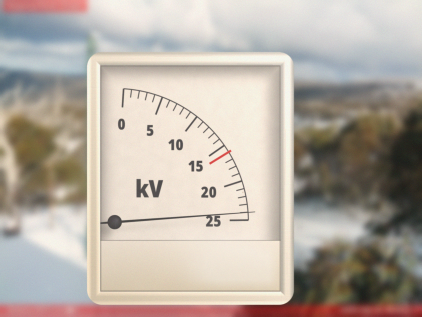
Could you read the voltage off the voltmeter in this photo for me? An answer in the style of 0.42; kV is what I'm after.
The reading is 24; kV
